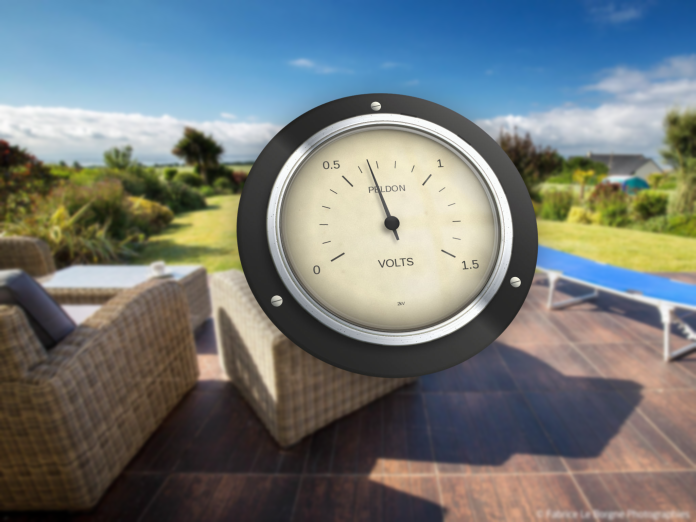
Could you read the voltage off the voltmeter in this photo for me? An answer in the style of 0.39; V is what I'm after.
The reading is 0.65; V
